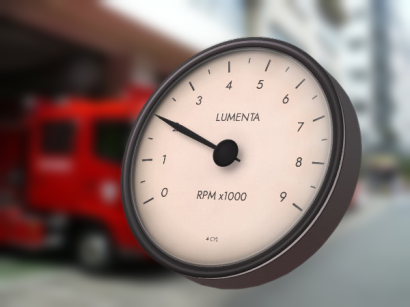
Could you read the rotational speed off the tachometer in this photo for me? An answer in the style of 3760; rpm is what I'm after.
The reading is 2000; rpm
